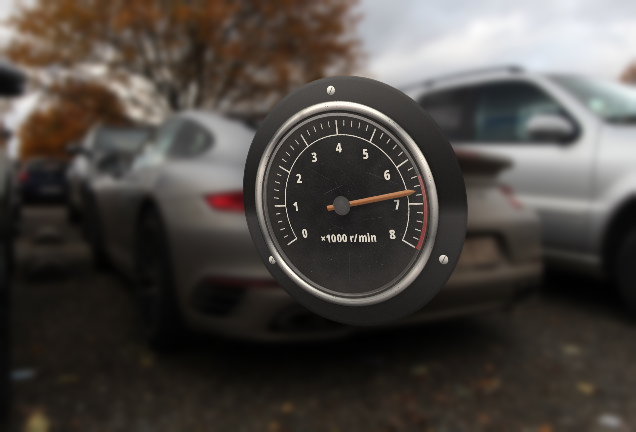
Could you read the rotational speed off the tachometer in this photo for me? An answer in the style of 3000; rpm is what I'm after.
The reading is 6700; rpm
